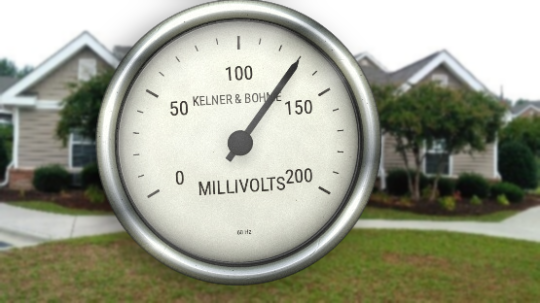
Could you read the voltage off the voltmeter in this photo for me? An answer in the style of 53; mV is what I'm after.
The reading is 130; mV
